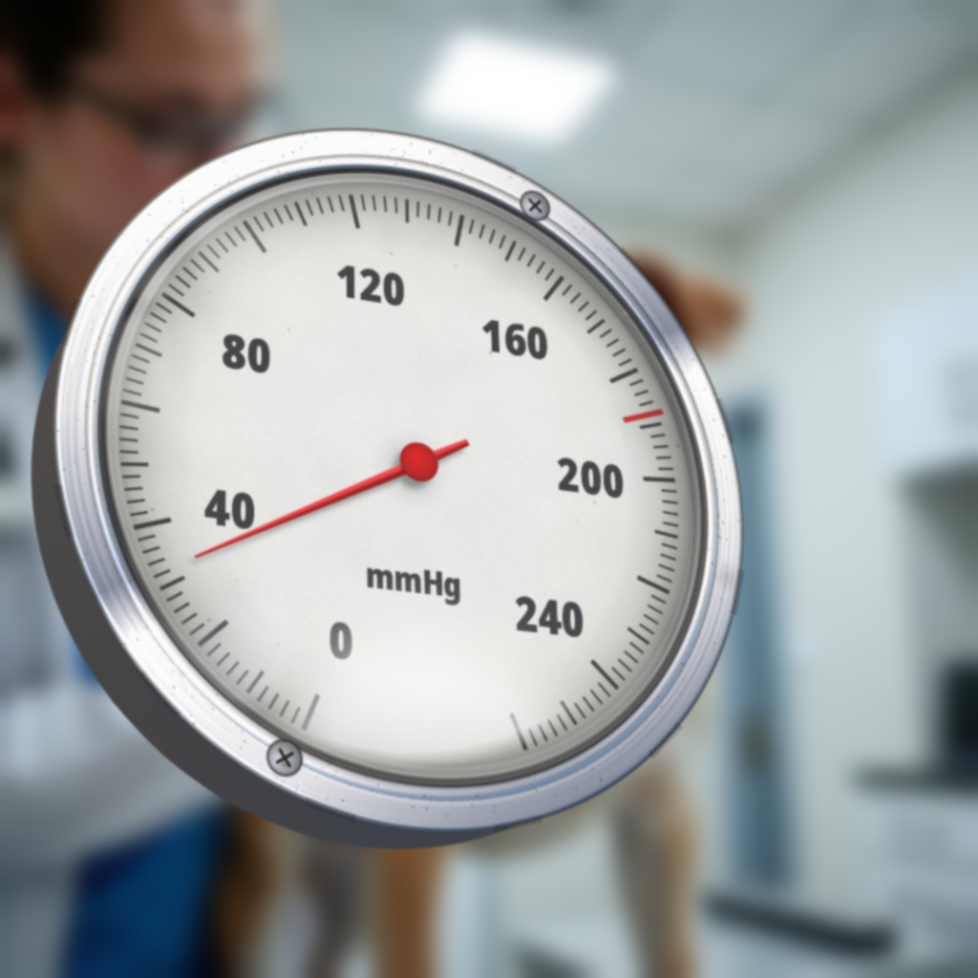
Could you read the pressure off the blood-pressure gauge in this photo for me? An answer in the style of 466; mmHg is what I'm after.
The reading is 32; mmHg
